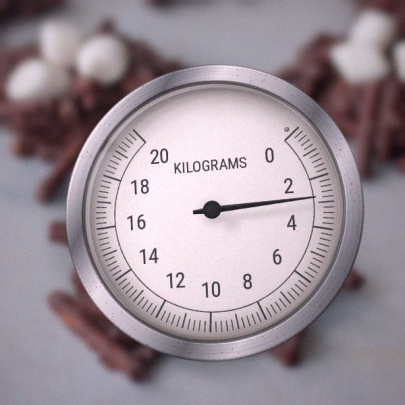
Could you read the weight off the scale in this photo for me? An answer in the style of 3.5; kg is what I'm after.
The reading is 2.8; kg
